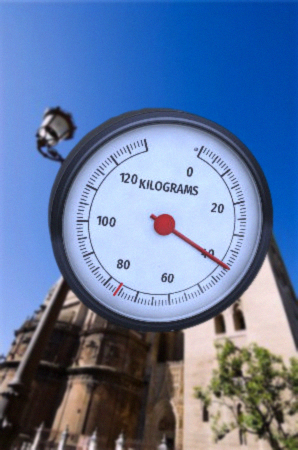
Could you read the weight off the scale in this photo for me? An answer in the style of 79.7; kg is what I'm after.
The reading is 40; kg
